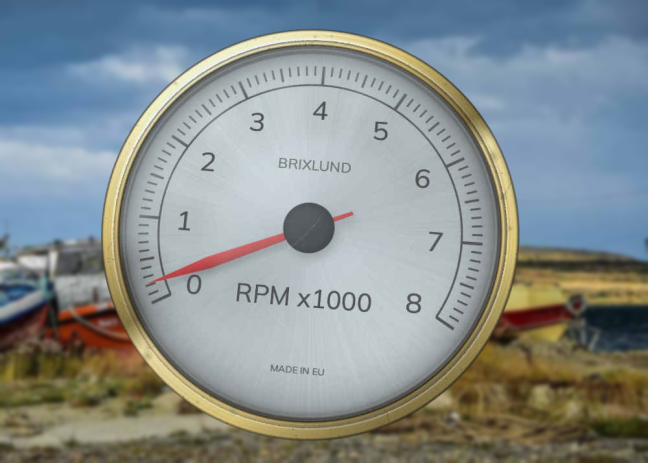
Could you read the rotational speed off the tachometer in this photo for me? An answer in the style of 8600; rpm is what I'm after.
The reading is 200; rpm
